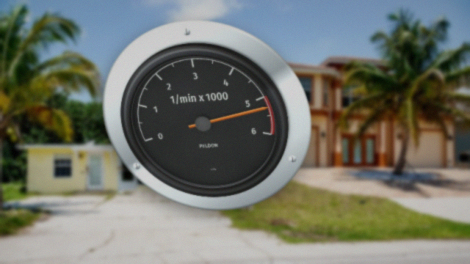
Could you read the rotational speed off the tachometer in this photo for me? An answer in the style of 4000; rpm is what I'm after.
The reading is 5250; rpm
